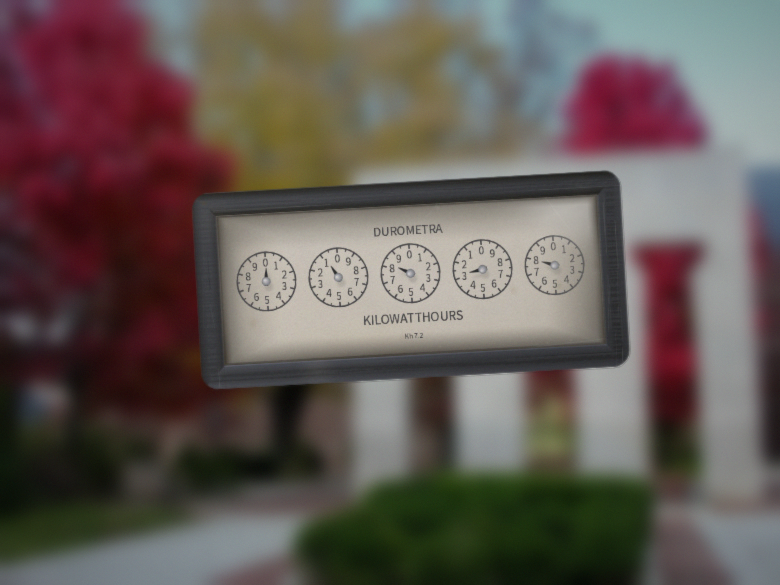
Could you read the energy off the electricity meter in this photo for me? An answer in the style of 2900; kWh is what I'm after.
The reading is 828; kWh
